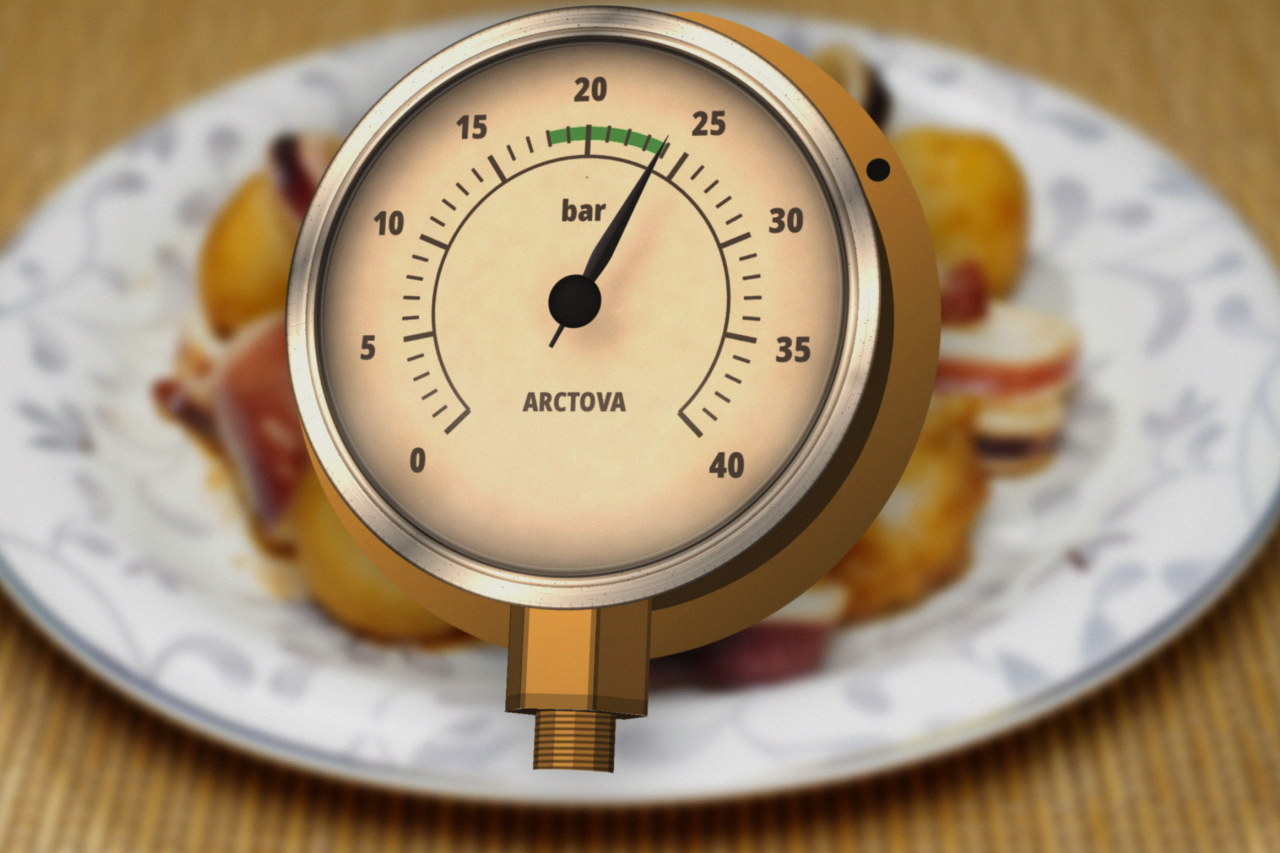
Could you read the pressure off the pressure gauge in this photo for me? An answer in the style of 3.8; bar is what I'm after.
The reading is 24; bar
